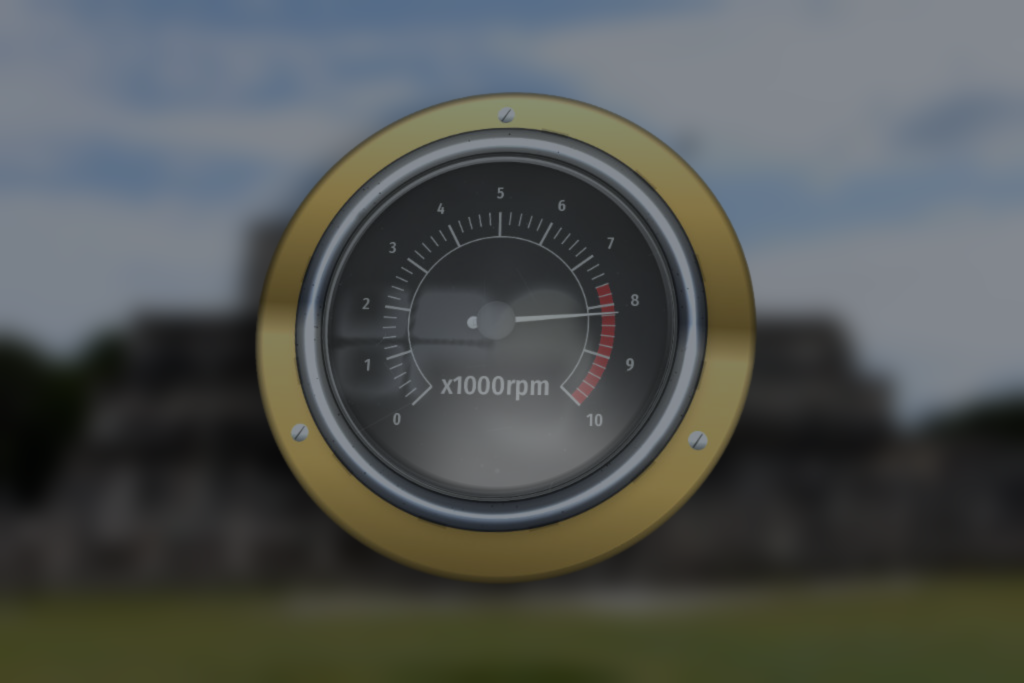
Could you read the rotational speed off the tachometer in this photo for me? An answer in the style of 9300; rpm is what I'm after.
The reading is 8200; rpm
